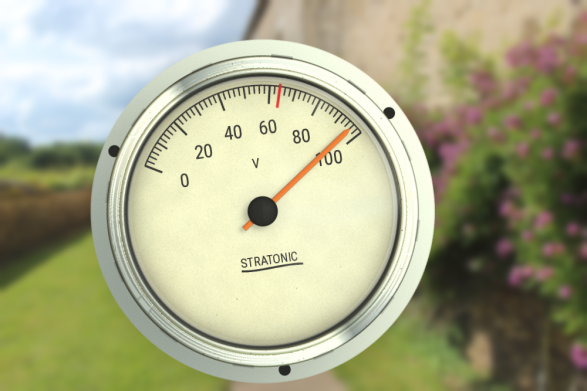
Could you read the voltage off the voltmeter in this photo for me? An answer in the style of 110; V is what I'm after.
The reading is 96; V
